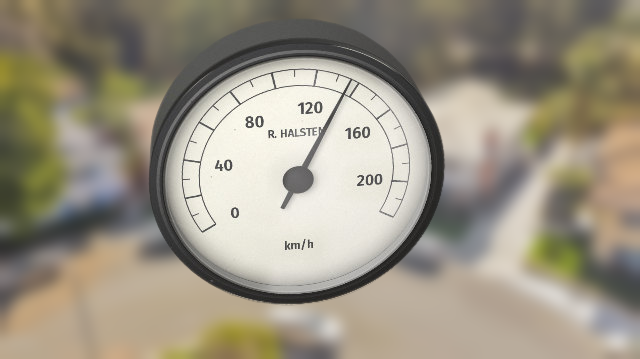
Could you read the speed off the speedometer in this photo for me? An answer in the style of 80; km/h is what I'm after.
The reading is 135; km/h
